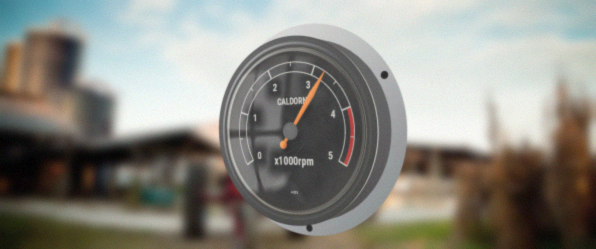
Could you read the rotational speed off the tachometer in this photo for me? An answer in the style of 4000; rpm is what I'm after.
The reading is 3250; rpm
